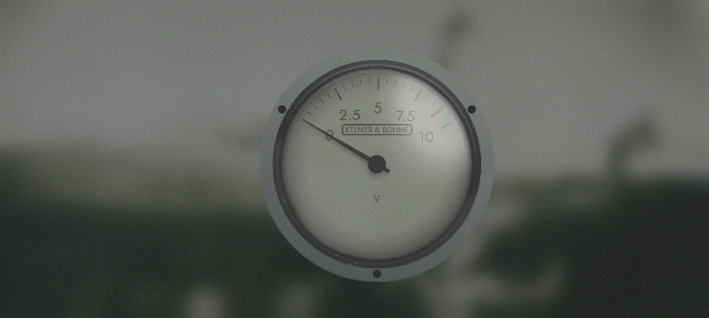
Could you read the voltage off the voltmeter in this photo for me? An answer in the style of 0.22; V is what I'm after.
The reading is 0; V
